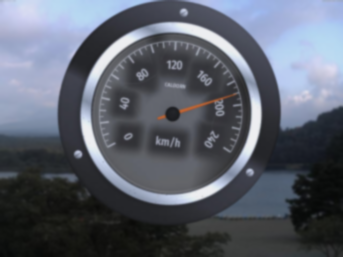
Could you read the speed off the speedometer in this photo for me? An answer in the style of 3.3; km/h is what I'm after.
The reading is 190; km/h
